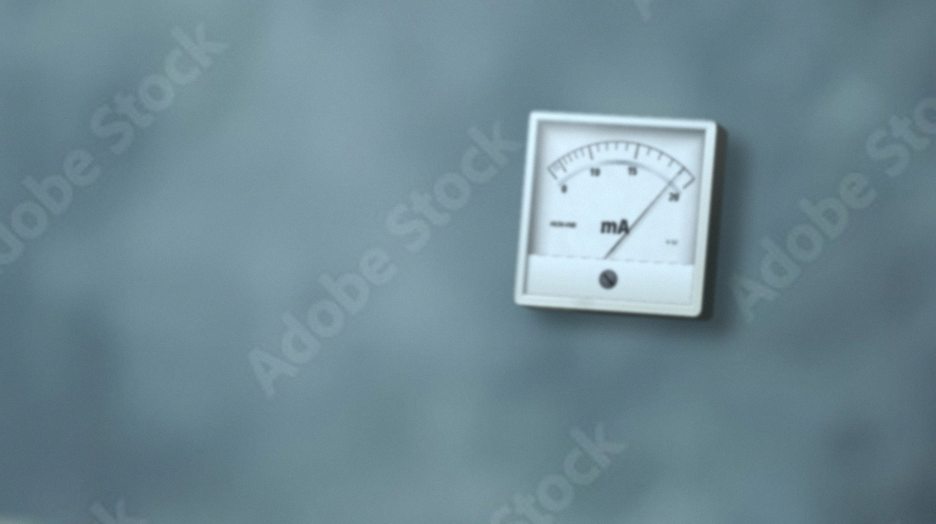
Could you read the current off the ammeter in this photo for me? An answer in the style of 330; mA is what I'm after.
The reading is 19; mA
